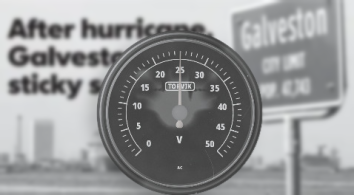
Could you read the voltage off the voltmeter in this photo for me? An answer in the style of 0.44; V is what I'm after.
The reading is 25; V
